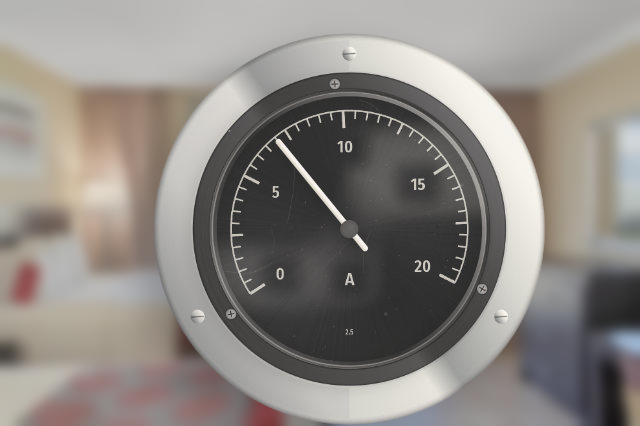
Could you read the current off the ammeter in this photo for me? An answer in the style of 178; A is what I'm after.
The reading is 7; A
